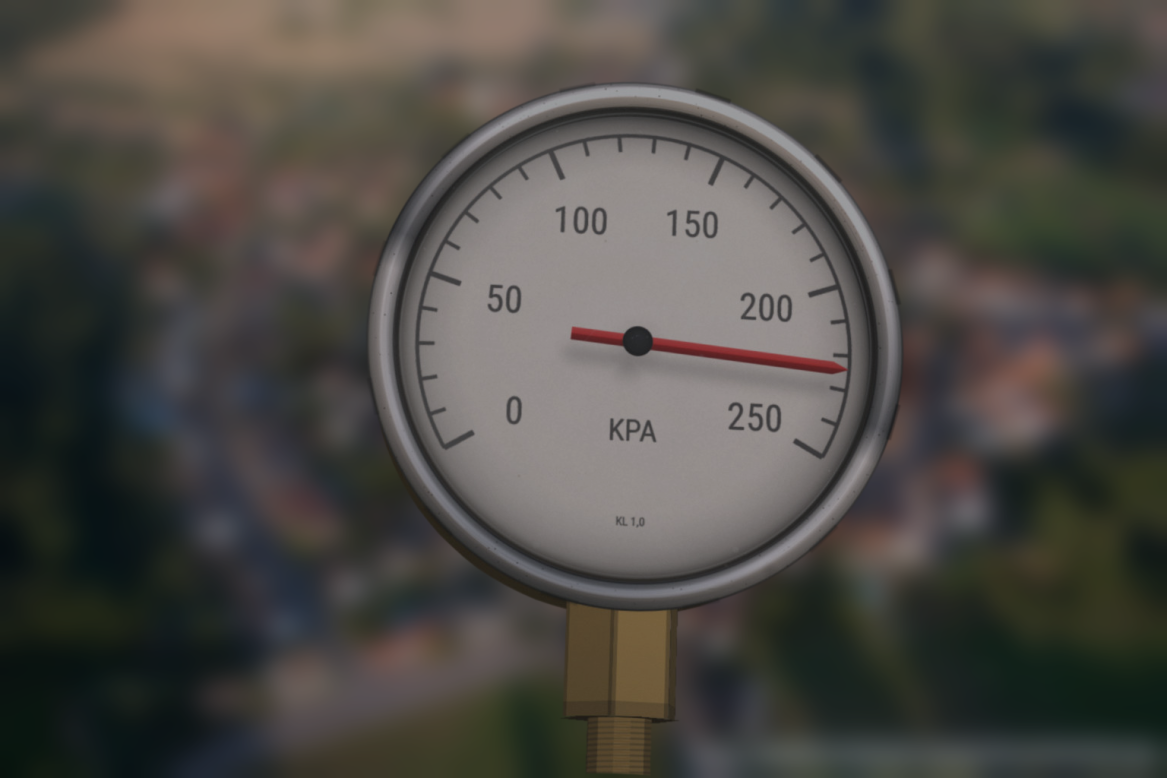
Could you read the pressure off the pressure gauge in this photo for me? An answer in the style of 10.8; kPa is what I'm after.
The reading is 225; kPa
